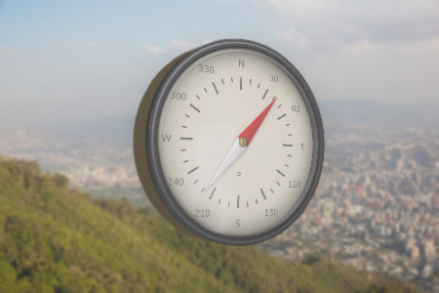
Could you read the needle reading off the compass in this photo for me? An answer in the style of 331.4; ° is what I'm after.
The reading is 40; °
